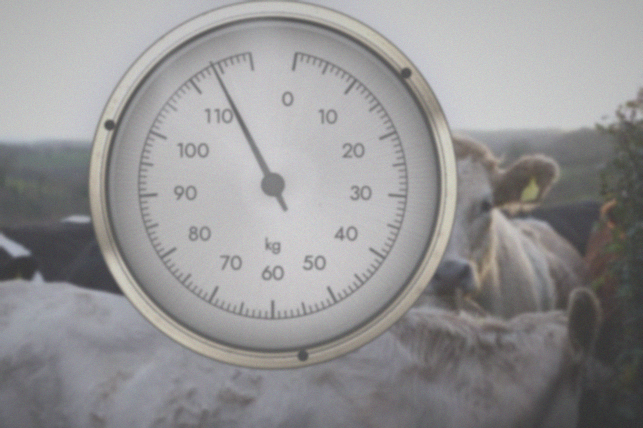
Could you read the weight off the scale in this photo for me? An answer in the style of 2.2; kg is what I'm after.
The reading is 114; kg
